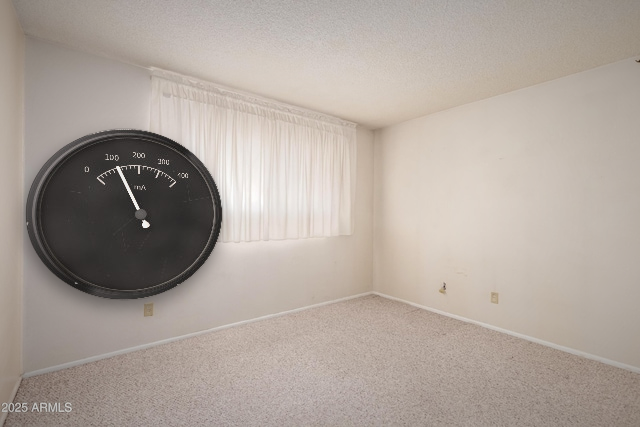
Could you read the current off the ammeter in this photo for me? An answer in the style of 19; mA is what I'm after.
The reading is 100; mA
